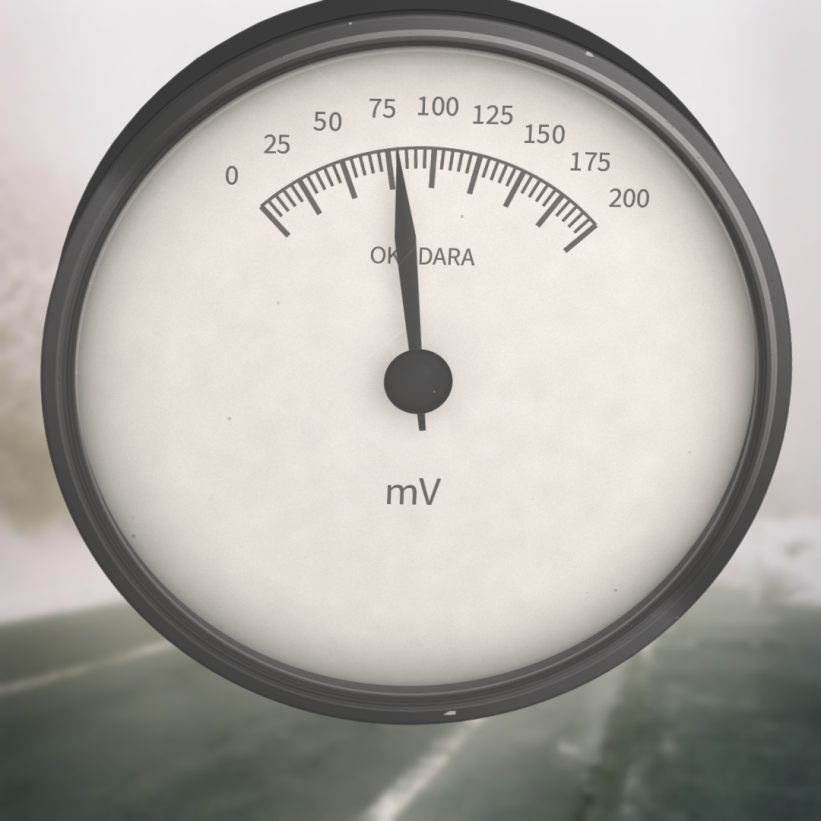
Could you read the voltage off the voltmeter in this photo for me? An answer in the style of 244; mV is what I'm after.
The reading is 80; mV
